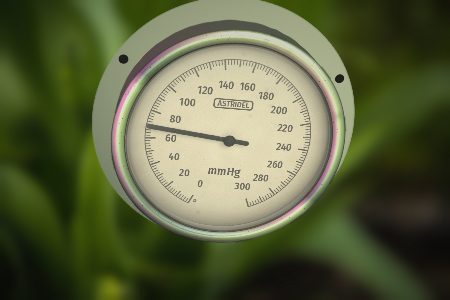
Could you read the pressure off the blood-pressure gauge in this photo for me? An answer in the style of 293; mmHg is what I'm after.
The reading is 70; mmHg
